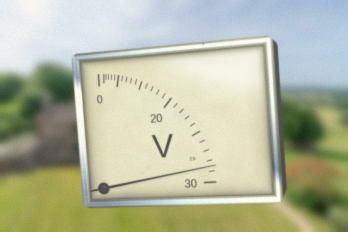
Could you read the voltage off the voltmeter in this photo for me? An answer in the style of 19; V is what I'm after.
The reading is 28.5; V
